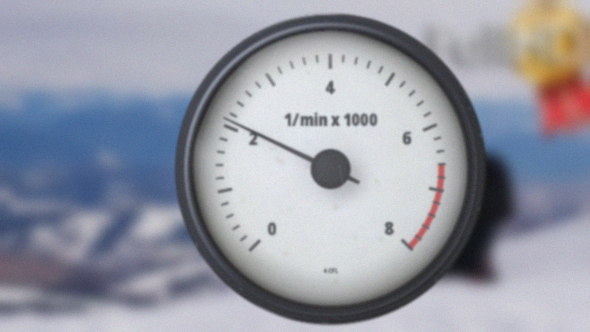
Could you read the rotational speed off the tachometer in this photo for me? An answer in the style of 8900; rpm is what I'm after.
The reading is 2100; rpm
